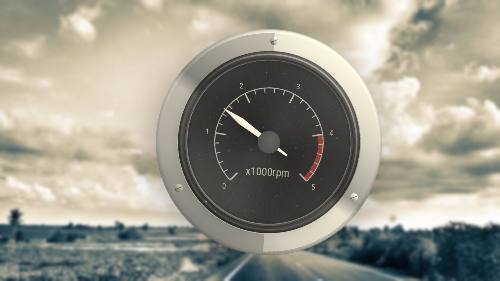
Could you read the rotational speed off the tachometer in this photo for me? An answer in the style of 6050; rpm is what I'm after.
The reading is 1500; rpm
